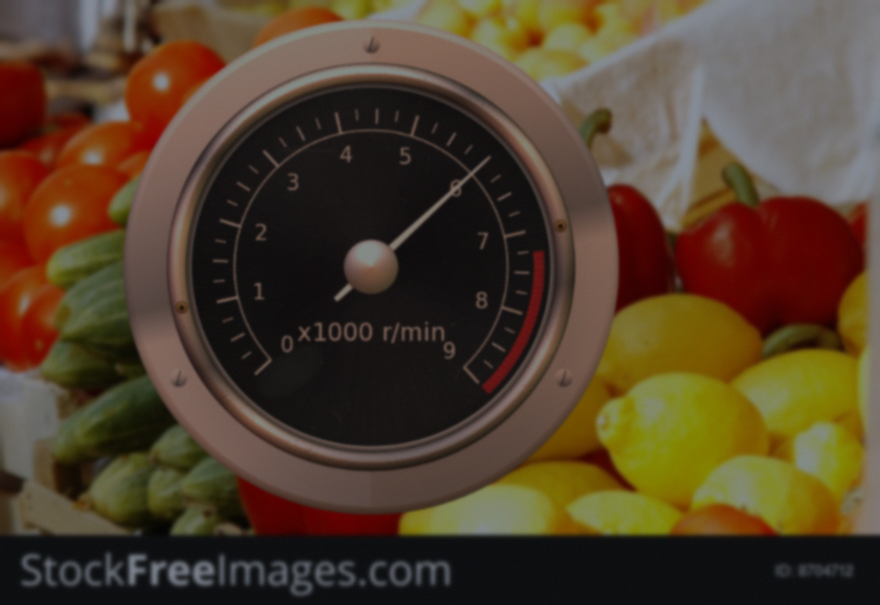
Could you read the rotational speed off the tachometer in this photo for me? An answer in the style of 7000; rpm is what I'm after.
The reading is 6000; rpm
